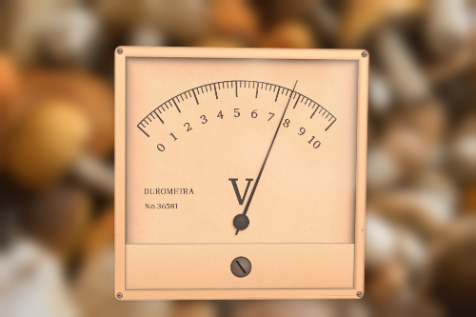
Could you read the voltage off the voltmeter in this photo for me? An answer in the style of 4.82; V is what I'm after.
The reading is 7.6; V
